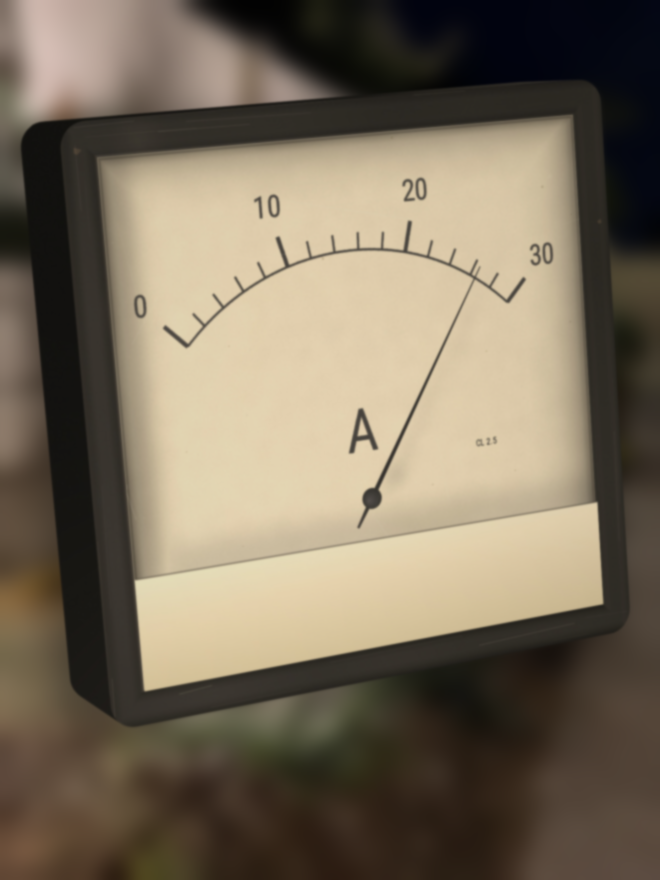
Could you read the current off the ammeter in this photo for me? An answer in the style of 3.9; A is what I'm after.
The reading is 26; A
